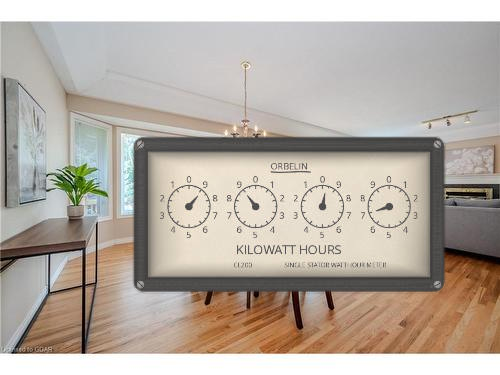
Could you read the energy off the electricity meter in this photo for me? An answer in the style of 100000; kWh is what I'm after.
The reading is 8897; kWh
